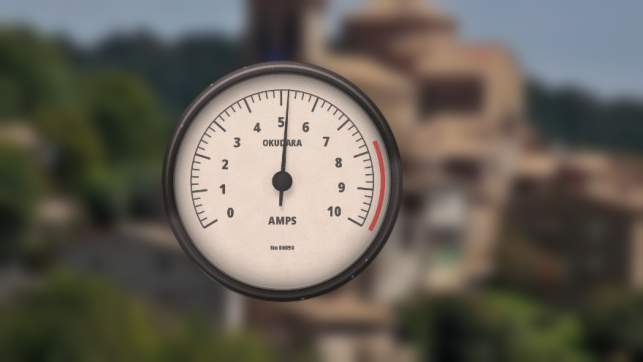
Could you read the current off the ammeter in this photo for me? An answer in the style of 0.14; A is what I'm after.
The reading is 5.2; A
